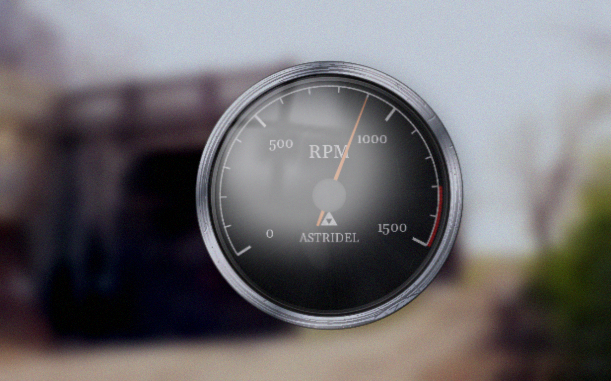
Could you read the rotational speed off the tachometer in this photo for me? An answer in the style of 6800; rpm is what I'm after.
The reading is 900; rpm
